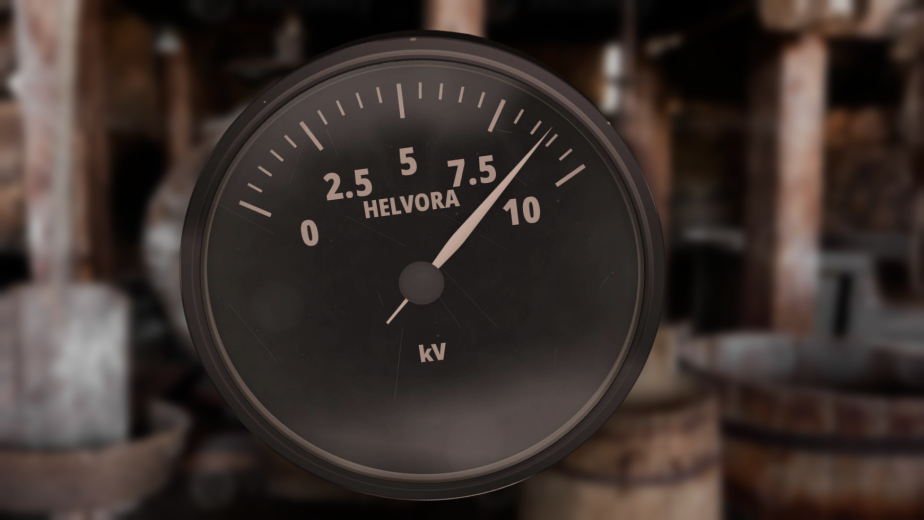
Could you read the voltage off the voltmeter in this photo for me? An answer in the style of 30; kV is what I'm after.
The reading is 8.75; kV
